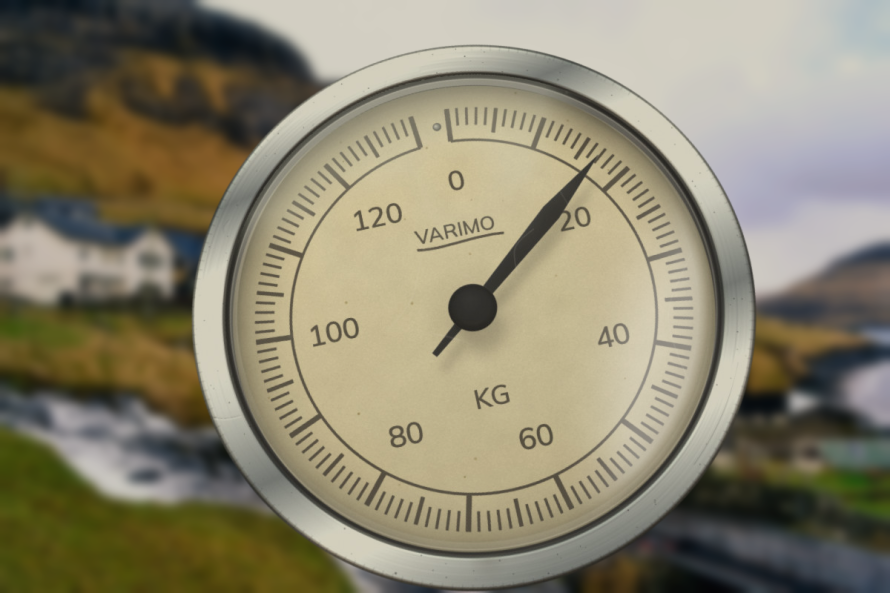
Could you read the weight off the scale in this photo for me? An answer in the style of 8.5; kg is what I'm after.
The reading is 17; kg
